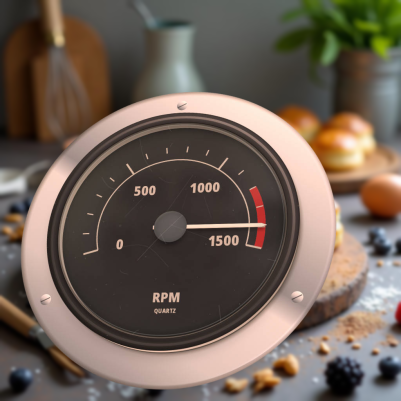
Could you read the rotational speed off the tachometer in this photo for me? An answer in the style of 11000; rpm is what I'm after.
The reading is 1400; rpm
